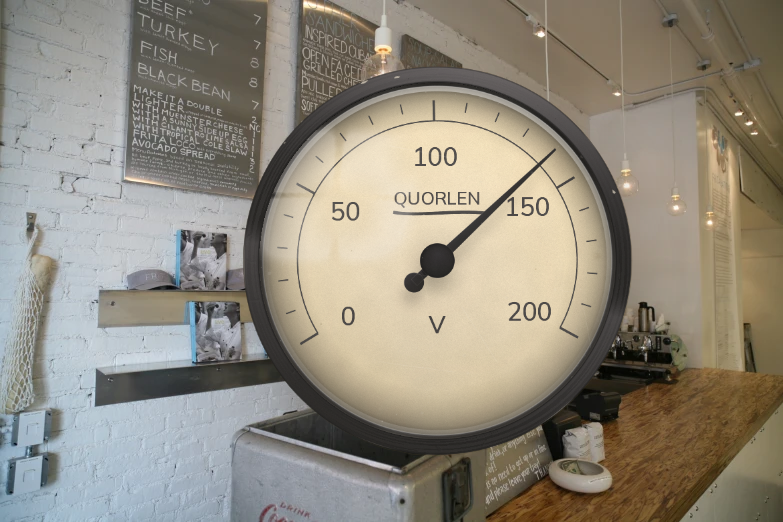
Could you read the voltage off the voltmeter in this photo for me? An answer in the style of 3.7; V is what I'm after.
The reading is 140; V
